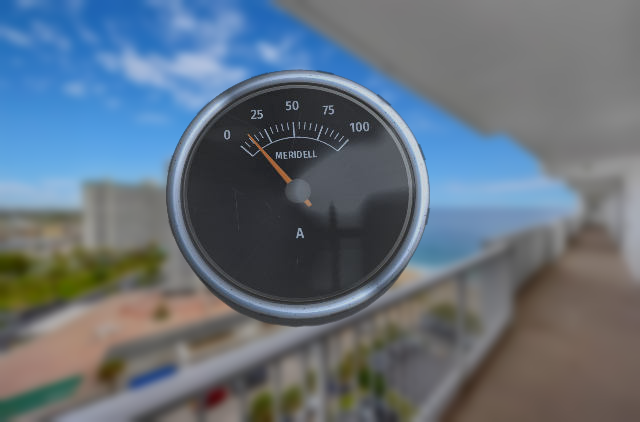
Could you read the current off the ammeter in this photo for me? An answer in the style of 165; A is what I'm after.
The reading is 10; A
